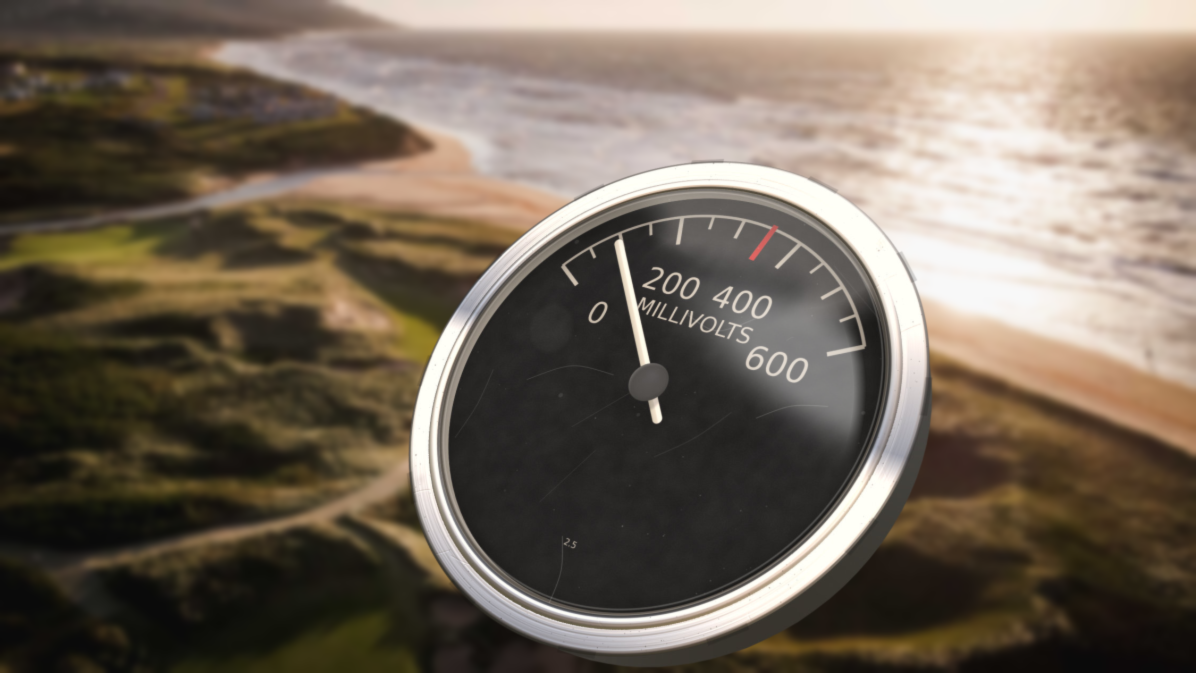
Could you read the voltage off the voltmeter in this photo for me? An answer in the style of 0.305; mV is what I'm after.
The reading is 100; mV
